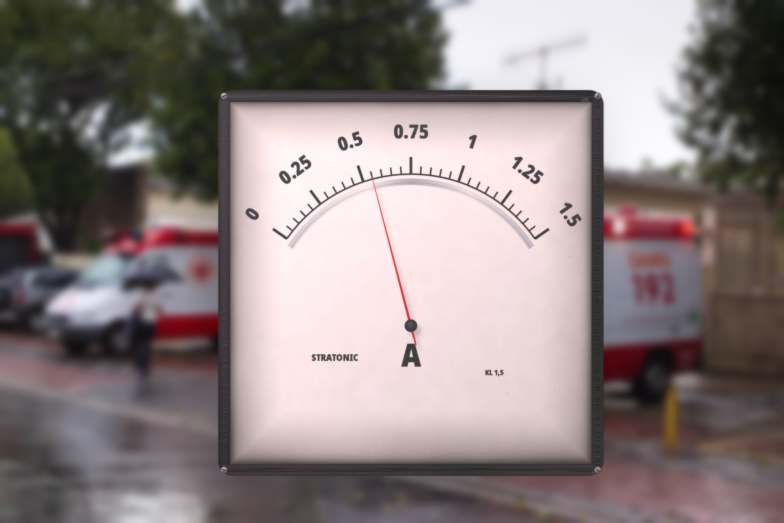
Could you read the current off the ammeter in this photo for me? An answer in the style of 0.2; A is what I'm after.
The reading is 0.55; A
